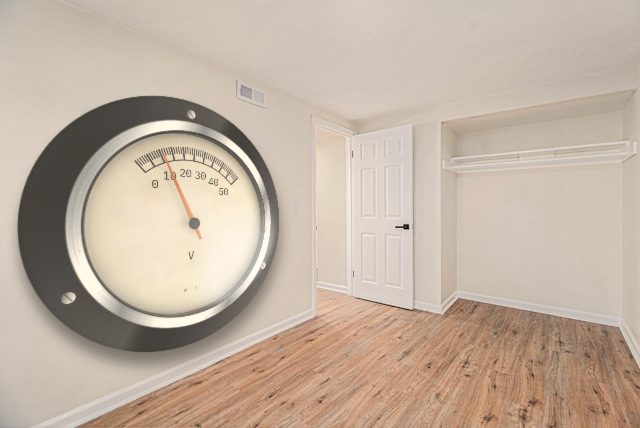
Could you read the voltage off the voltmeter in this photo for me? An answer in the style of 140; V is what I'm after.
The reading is 10; V
